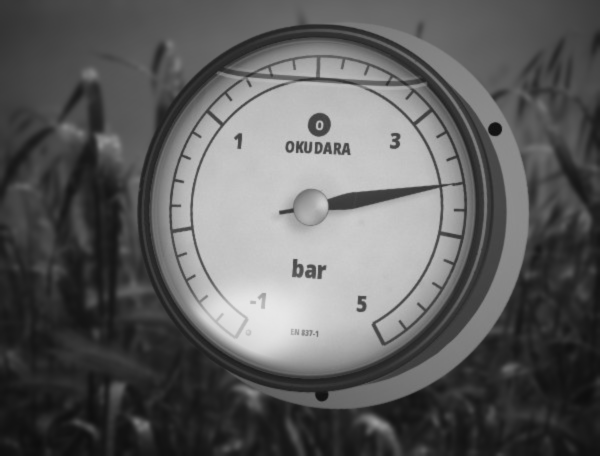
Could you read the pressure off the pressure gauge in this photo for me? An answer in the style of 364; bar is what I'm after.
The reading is 3.6; bar
